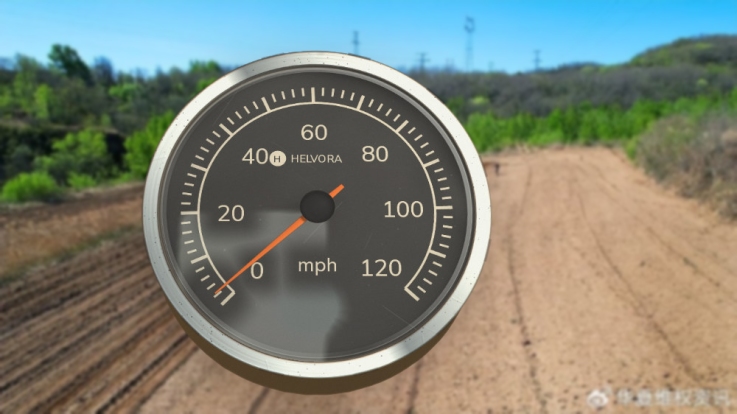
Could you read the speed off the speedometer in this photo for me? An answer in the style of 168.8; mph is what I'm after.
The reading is 2; mph
